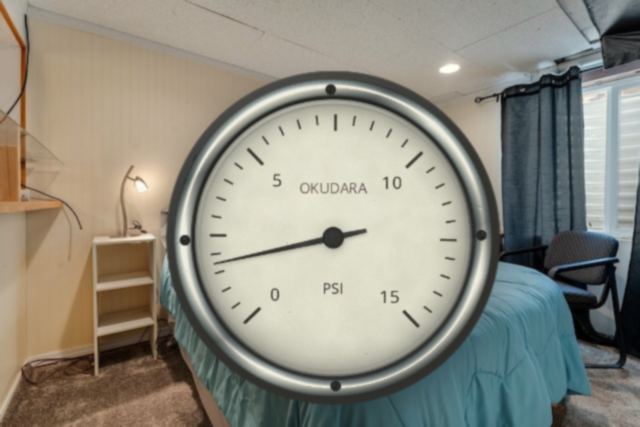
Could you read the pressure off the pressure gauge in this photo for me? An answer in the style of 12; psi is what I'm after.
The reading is 1.75; psi
